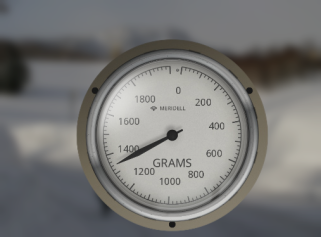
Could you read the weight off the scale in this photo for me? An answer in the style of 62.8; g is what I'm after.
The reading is 1340; g
